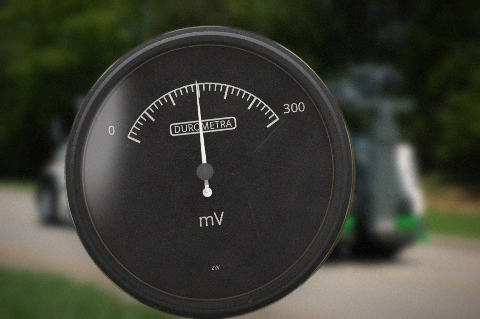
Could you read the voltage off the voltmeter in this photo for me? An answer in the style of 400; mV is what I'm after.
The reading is 150; mV
